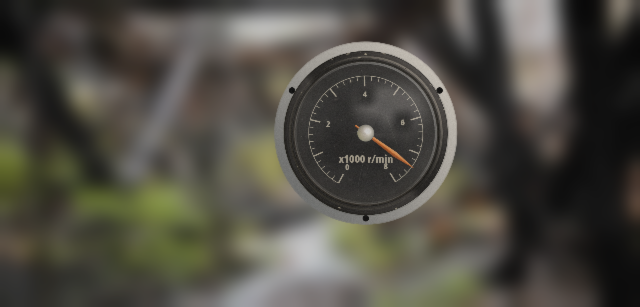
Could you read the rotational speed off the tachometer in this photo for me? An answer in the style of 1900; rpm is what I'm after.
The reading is 7400; rpm
